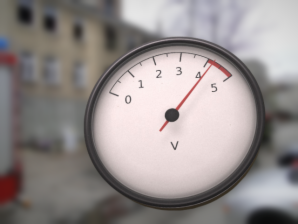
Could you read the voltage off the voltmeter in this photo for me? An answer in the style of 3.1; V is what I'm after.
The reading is 4.25; V
